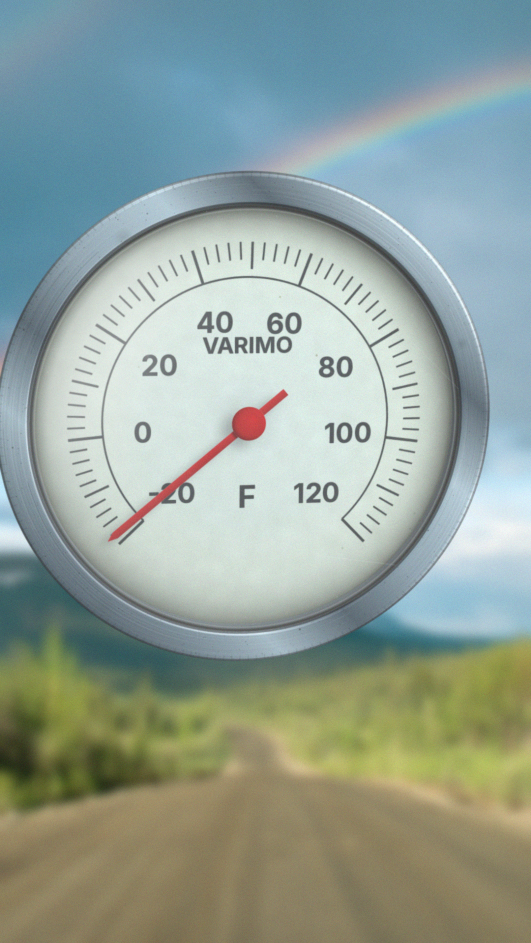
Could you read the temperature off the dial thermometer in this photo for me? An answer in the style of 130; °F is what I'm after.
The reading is -18; °F
